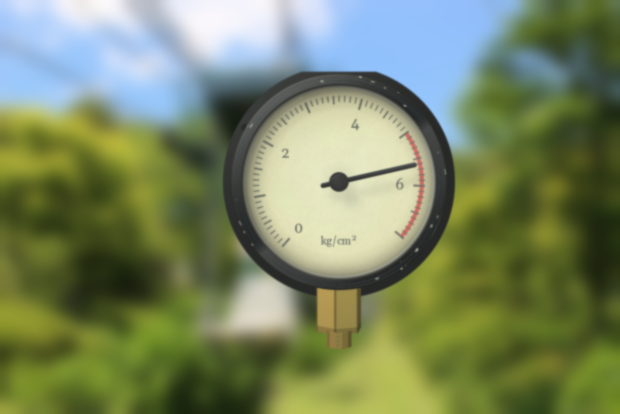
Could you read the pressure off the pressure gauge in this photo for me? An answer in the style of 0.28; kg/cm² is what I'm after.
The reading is 5.6; kg/cm²
